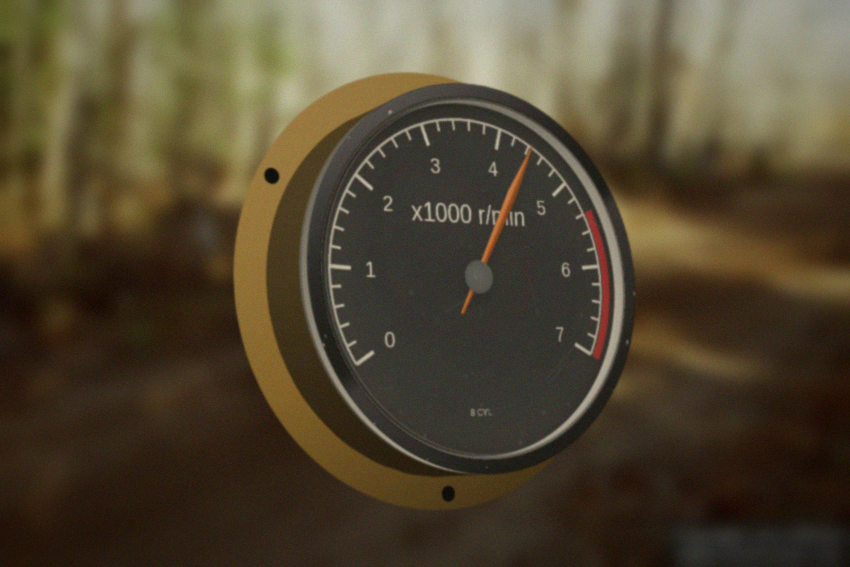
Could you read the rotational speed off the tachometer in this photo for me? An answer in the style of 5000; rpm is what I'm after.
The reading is 4400; rpm
